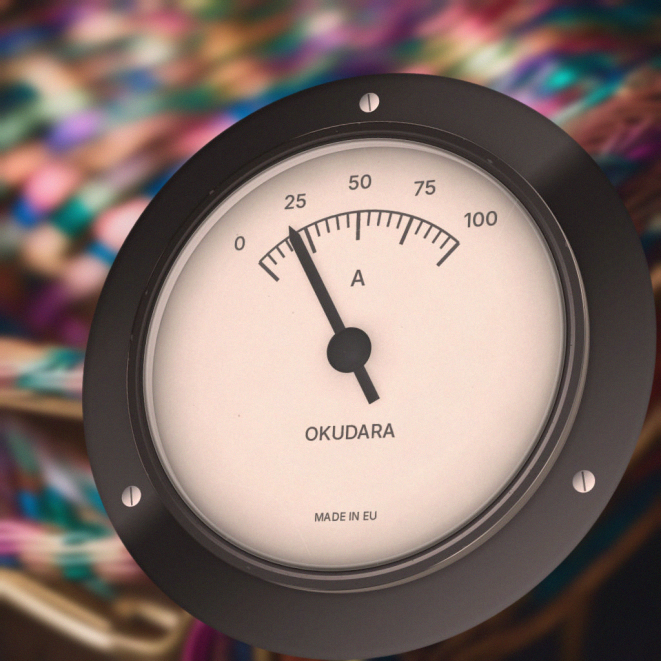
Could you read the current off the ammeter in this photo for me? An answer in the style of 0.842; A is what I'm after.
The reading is 20; A
